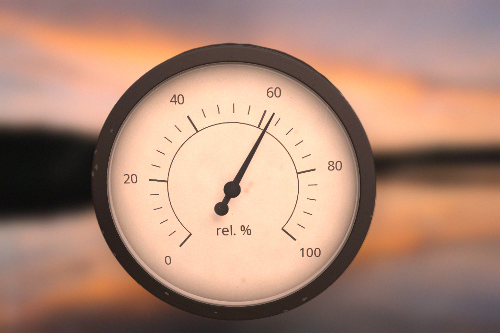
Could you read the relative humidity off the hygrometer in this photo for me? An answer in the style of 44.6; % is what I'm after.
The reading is 62; %
